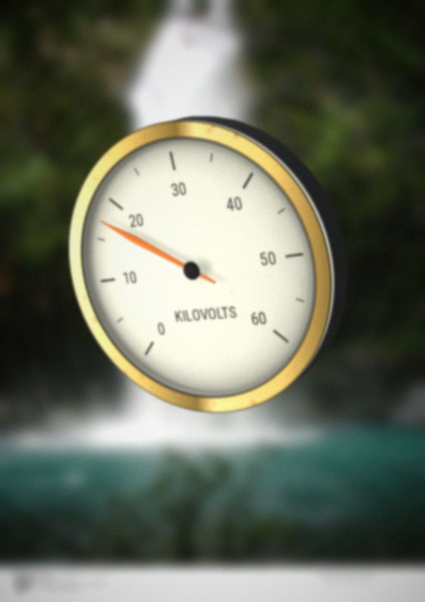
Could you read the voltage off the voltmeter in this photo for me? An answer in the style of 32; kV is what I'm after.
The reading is 17.5; kV
